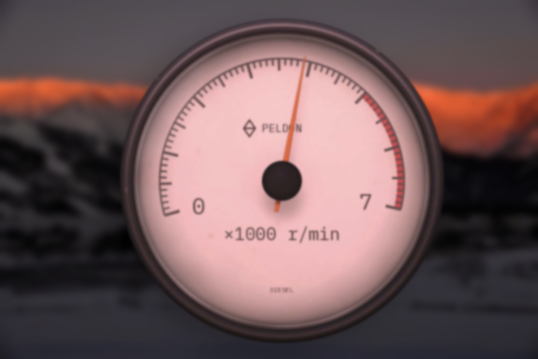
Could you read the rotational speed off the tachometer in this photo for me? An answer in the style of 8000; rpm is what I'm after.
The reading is 3900; rpm
